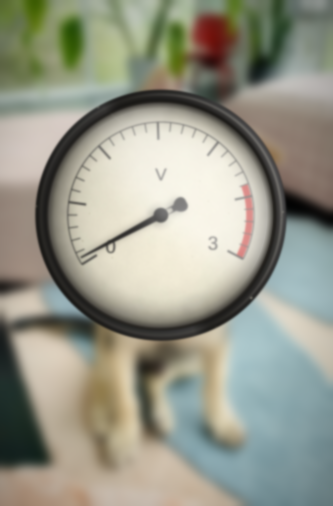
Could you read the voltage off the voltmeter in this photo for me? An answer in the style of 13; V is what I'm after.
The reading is 0.05; V
